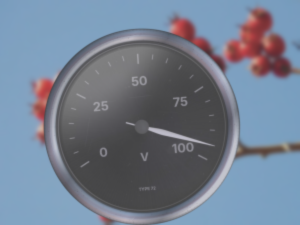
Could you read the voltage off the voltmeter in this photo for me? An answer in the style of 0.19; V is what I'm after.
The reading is 95; V
